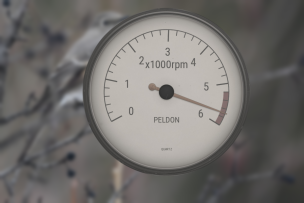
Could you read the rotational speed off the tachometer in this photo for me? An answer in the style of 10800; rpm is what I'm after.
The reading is 5700; rpm
